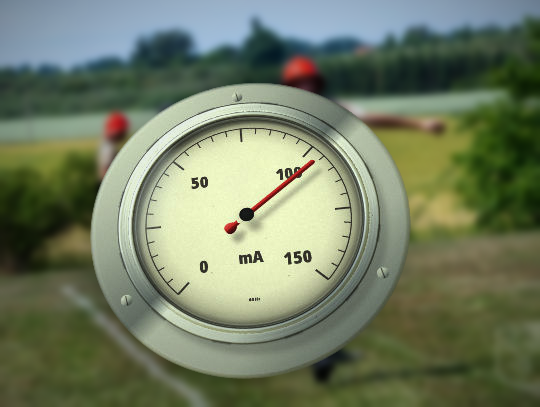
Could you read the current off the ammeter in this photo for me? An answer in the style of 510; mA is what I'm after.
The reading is 105; mA
